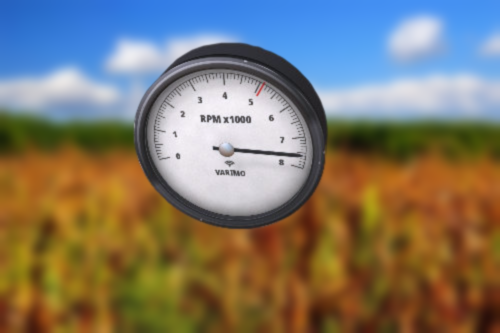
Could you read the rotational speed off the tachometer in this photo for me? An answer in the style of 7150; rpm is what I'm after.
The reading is 7500; rpm
